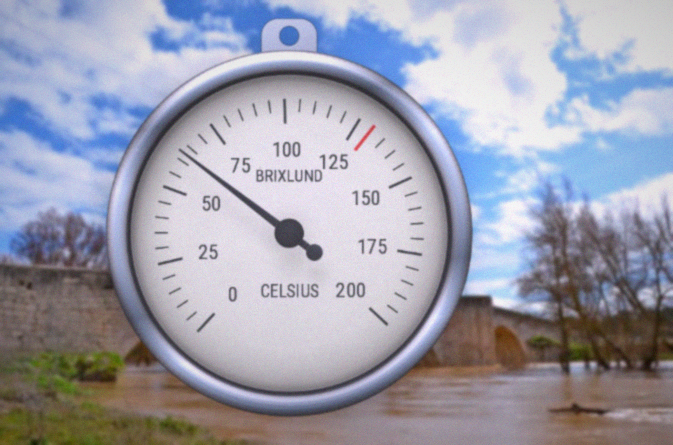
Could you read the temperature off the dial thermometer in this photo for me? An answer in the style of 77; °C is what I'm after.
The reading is 62.5; °C
